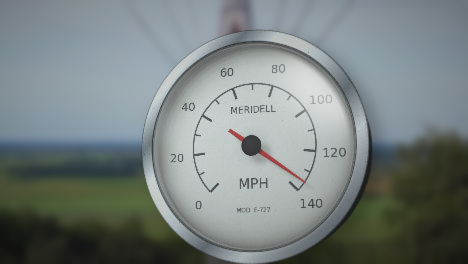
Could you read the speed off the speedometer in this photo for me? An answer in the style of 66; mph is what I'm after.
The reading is 135; mph
